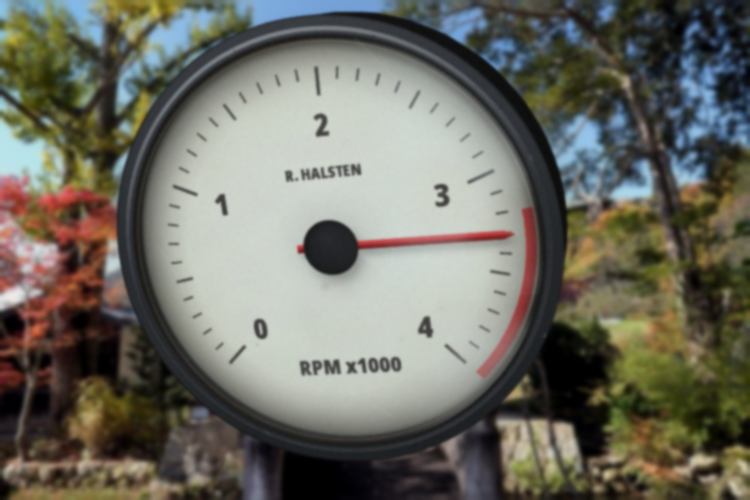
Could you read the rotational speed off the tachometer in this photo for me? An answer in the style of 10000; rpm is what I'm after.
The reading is 3300; rpm
